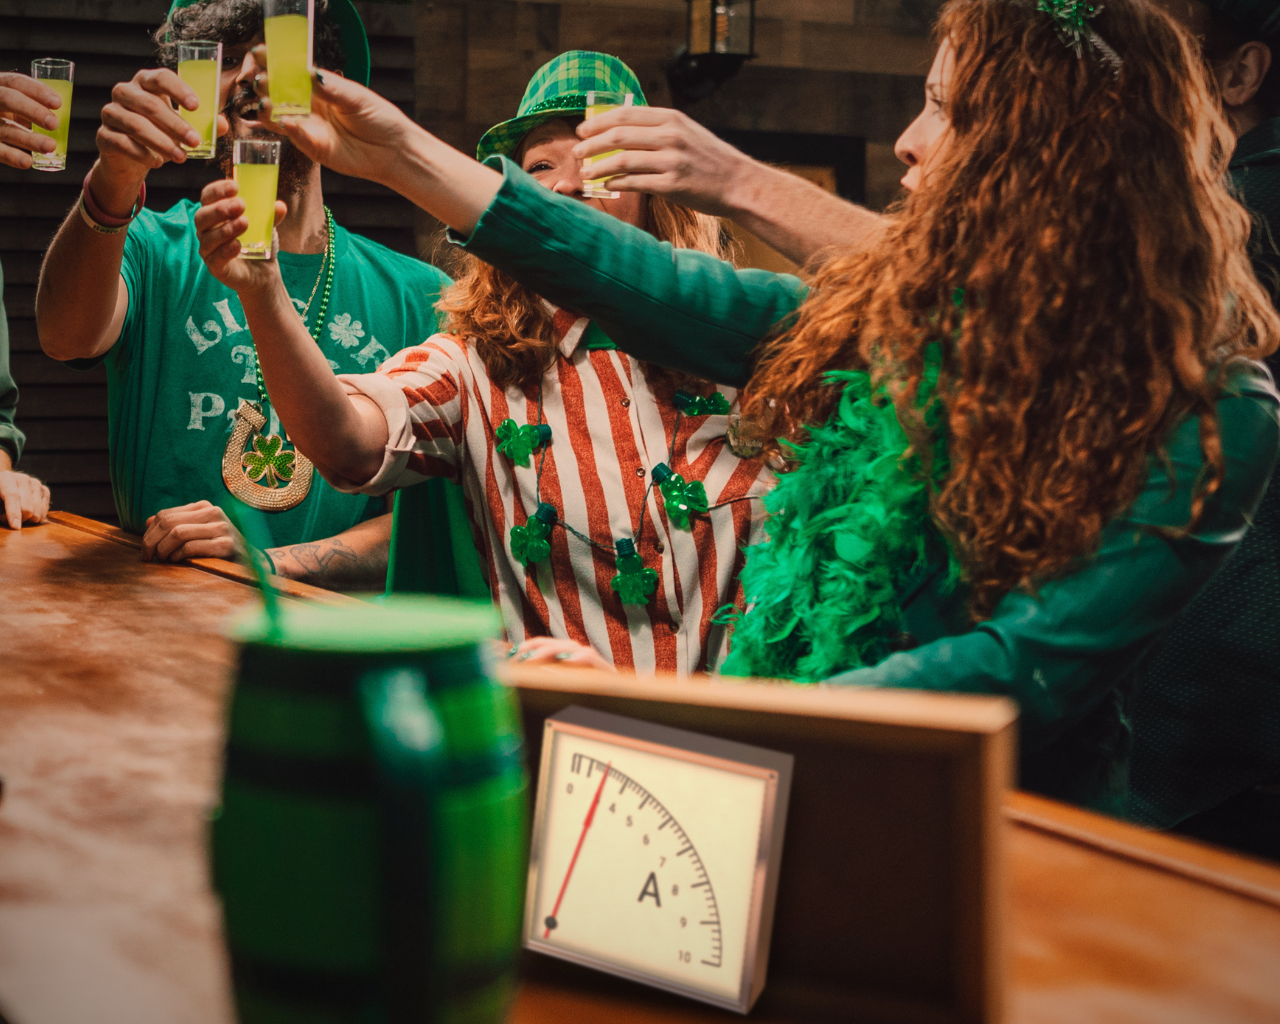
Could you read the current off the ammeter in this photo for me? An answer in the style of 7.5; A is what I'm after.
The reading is 3; A
